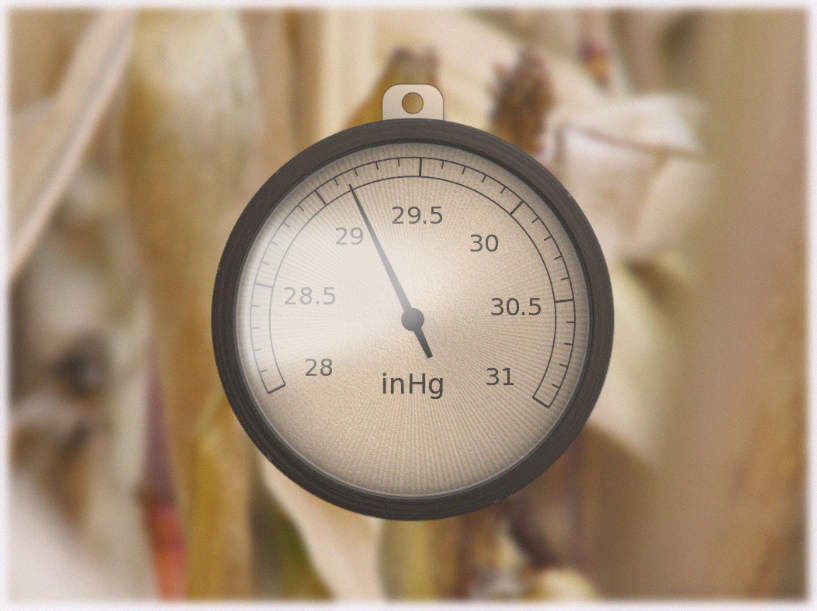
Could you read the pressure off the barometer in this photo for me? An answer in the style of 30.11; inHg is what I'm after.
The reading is 29.15; inHg
